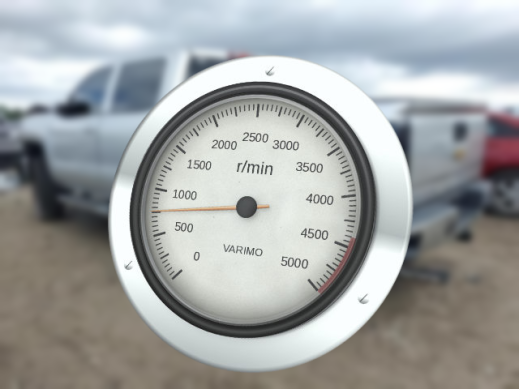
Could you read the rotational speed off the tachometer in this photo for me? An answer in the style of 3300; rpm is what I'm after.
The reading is 750; rpm
